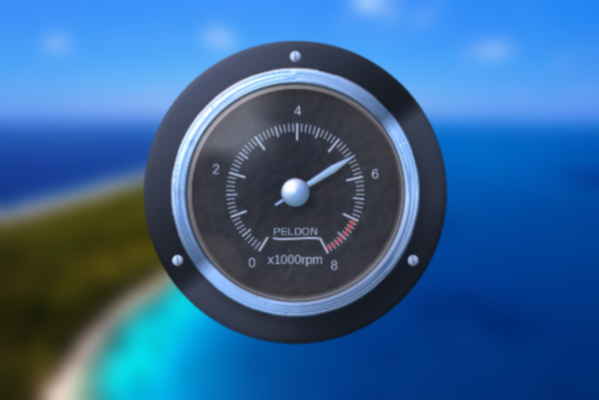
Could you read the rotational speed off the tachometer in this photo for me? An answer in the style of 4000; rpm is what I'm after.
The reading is 5500; rpm
